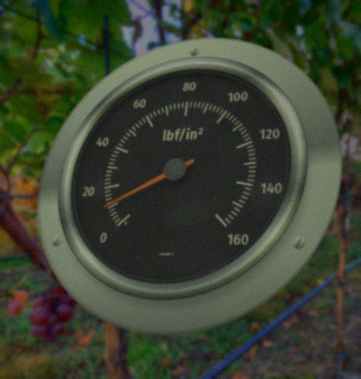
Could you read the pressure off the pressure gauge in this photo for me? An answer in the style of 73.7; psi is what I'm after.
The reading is 10; psi
